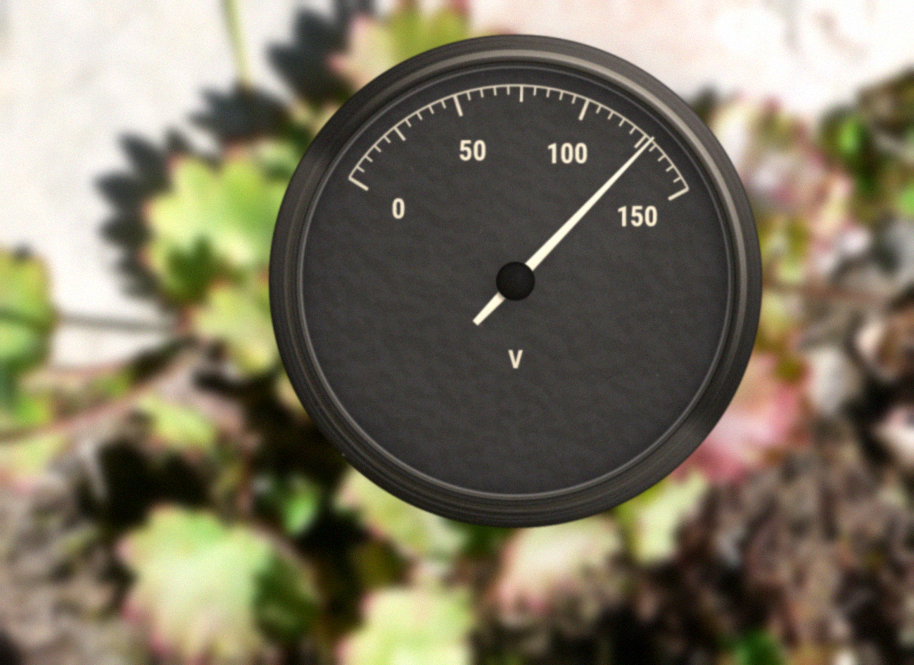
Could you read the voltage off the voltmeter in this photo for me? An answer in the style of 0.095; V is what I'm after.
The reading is 127.5; V
